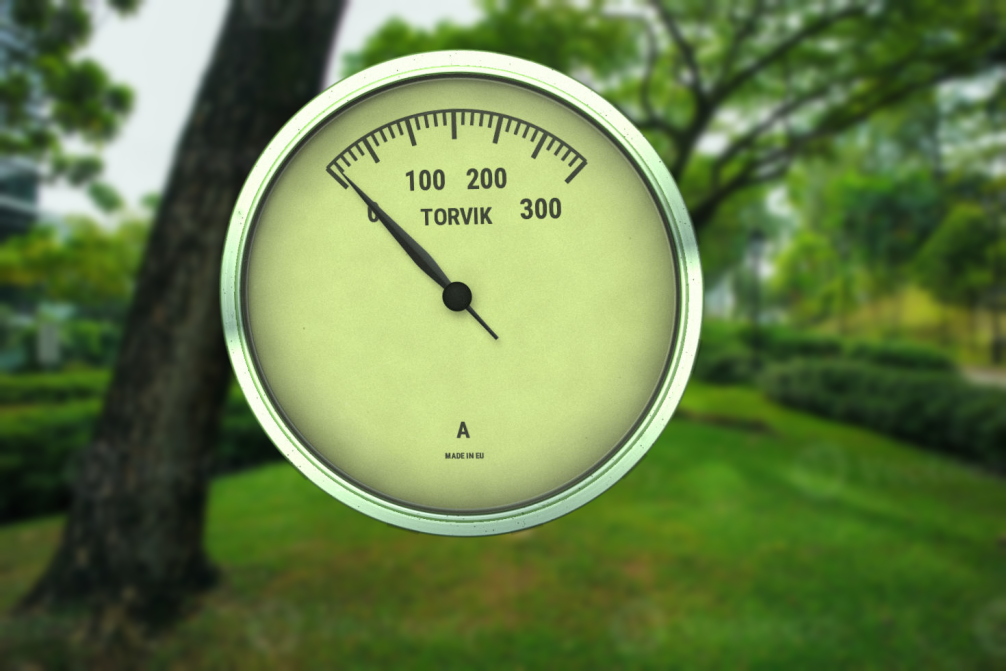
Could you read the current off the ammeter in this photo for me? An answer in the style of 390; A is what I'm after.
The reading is 10; A
